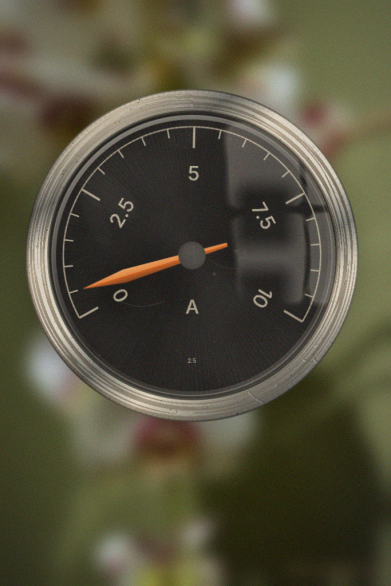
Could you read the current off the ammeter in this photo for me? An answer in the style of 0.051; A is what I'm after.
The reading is 0.5; A
